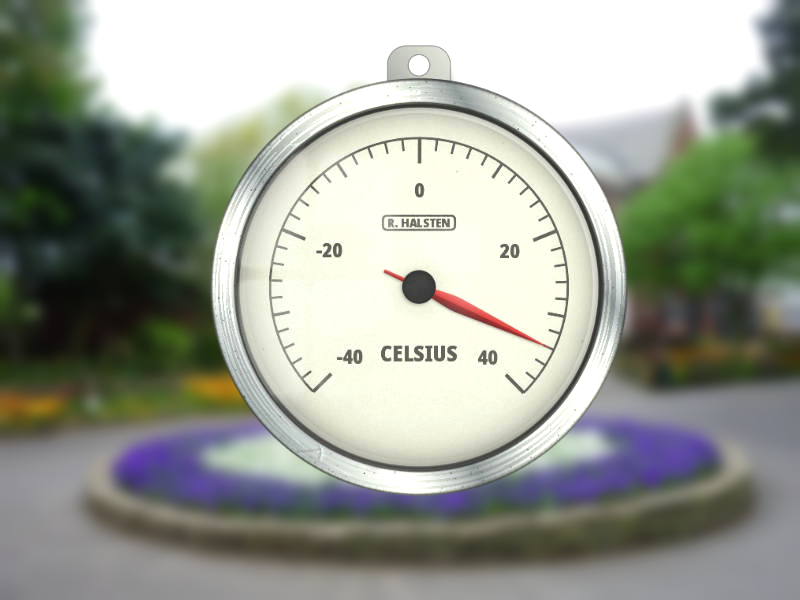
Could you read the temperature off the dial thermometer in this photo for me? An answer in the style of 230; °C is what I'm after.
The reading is 34; °C
